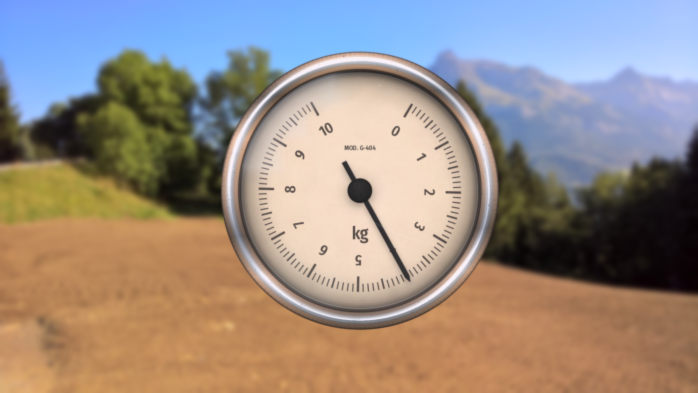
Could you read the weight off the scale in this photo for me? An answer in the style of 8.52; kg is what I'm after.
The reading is 4; kg
